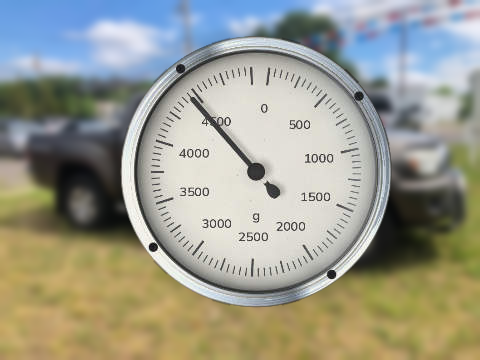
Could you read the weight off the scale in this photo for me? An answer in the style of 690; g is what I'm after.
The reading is 4450; g
